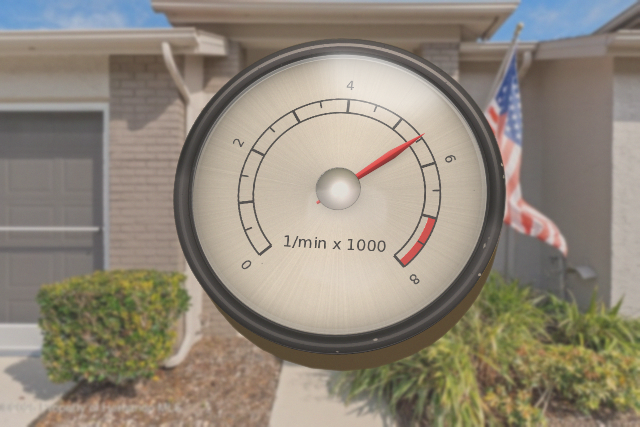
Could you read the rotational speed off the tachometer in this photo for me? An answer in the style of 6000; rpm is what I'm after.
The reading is 5500; rpm
